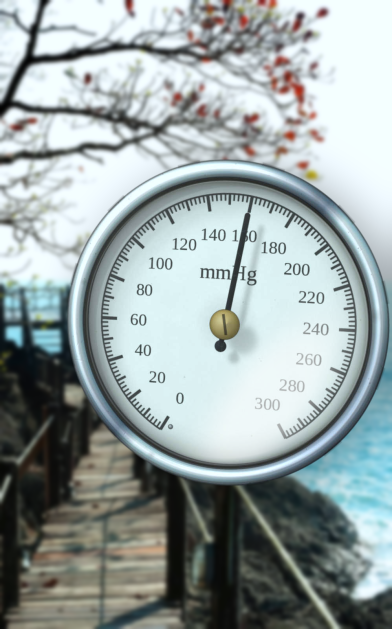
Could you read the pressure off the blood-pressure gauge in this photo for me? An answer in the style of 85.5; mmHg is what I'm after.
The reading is 160; mmHg
